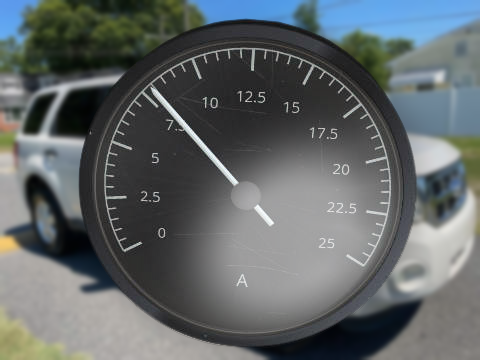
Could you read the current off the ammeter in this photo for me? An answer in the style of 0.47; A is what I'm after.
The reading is 8; A
